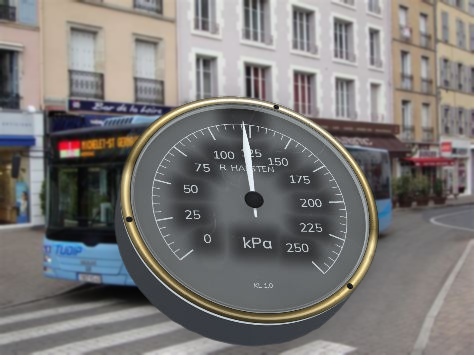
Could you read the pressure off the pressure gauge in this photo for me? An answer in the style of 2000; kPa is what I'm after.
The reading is 120; kPa
